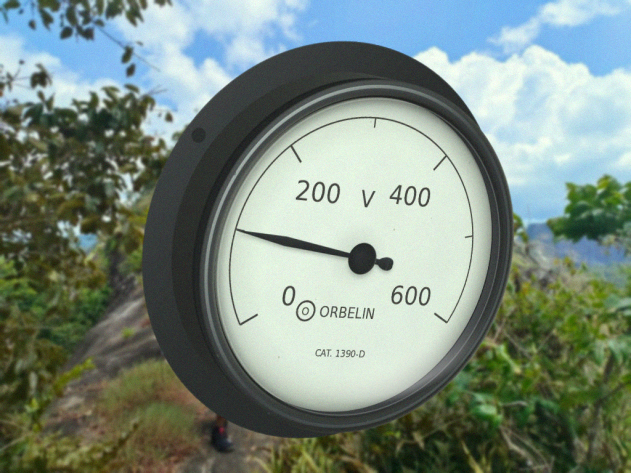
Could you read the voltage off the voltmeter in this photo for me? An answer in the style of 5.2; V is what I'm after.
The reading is 100; V
